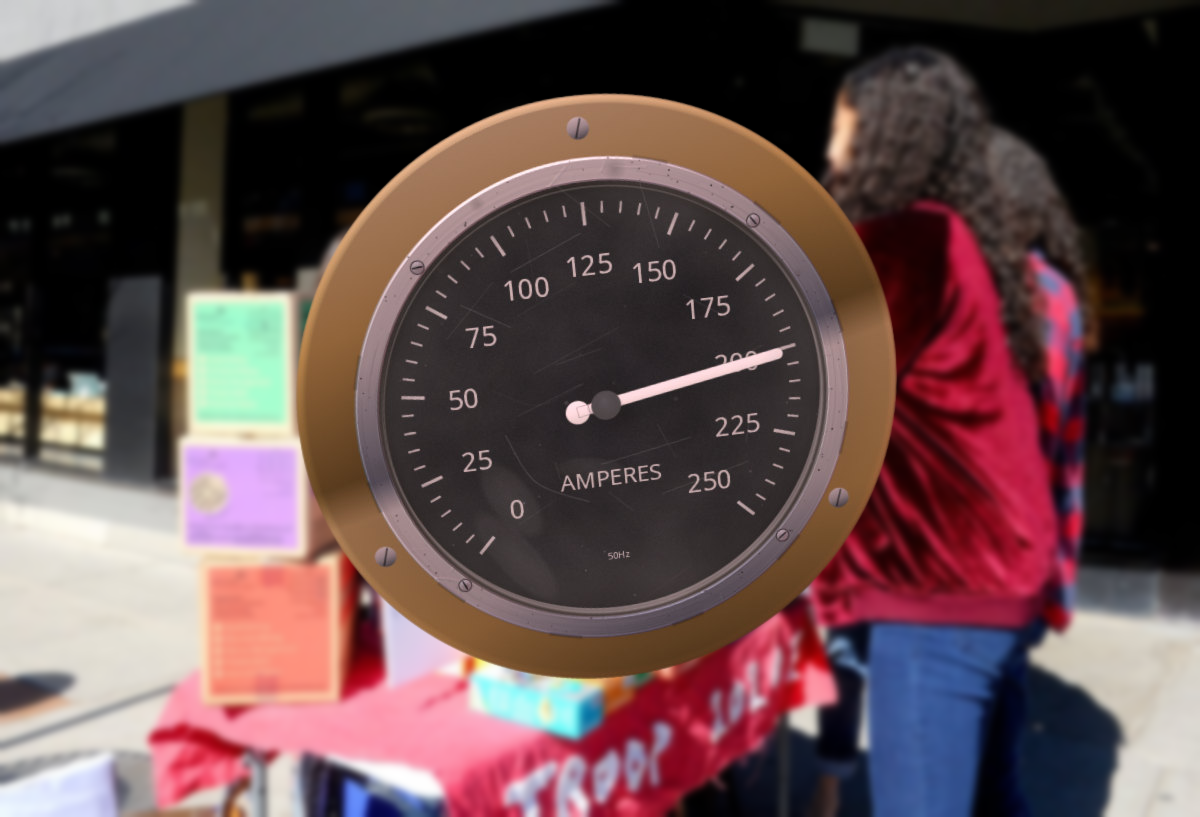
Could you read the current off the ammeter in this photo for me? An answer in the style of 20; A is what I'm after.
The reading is 200; A
